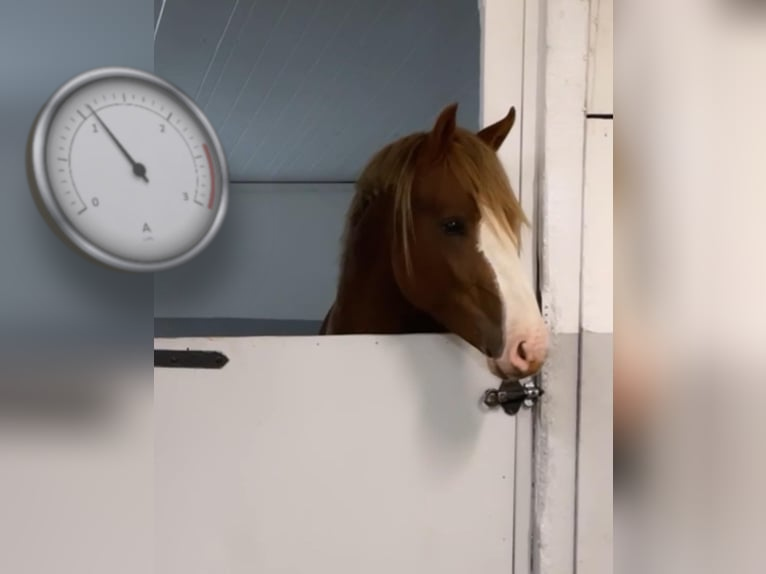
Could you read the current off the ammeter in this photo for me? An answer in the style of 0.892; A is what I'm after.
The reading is 1.1; A
